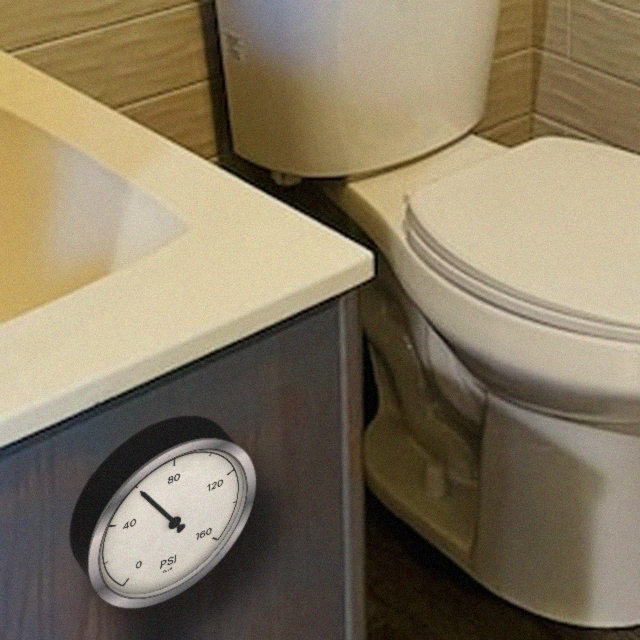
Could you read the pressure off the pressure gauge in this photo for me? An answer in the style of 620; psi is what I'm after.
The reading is 60; psi
